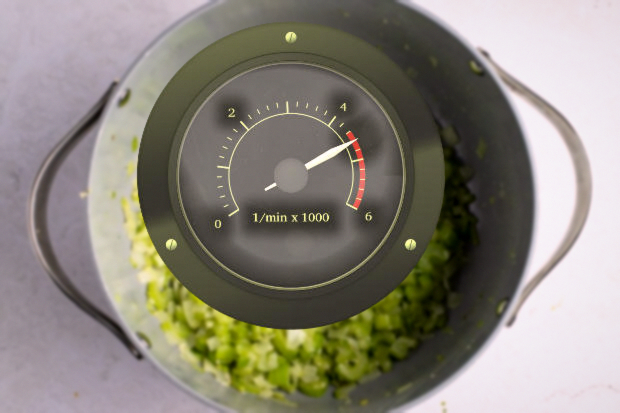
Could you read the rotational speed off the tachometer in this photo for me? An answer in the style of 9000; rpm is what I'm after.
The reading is 4600; rpm
